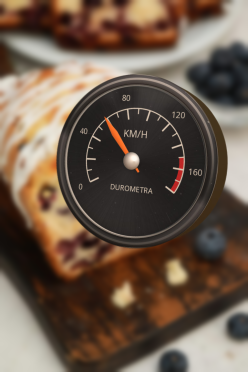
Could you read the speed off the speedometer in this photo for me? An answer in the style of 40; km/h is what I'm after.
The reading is 60; km/h
